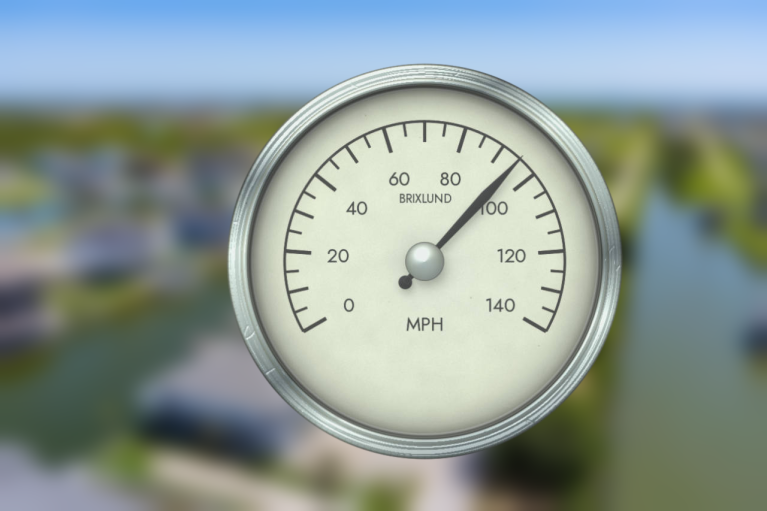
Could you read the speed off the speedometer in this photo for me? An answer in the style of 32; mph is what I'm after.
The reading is 95; mph
